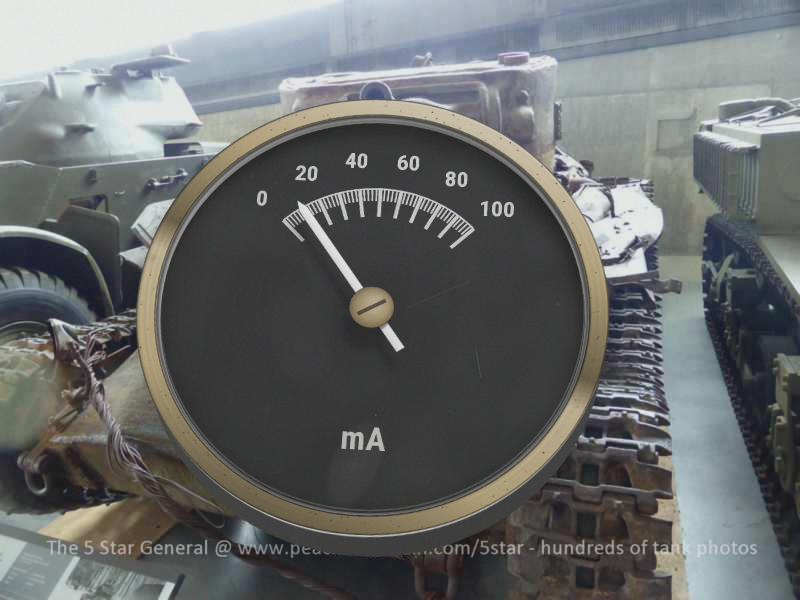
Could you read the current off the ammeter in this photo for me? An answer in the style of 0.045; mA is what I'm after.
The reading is 10; mA
